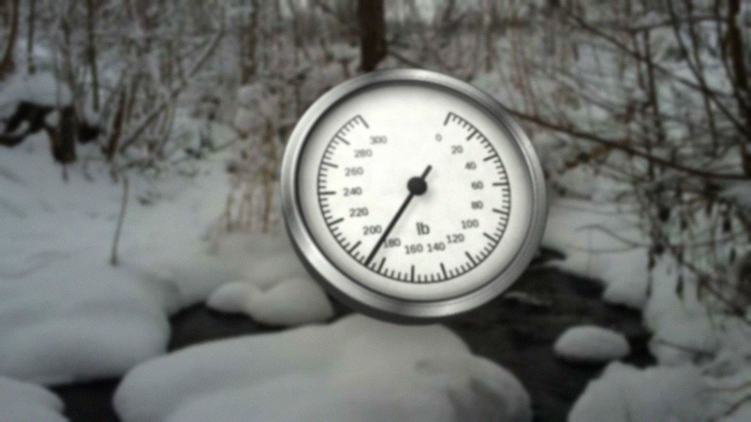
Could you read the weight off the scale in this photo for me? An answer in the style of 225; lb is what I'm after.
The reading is 188; lb
